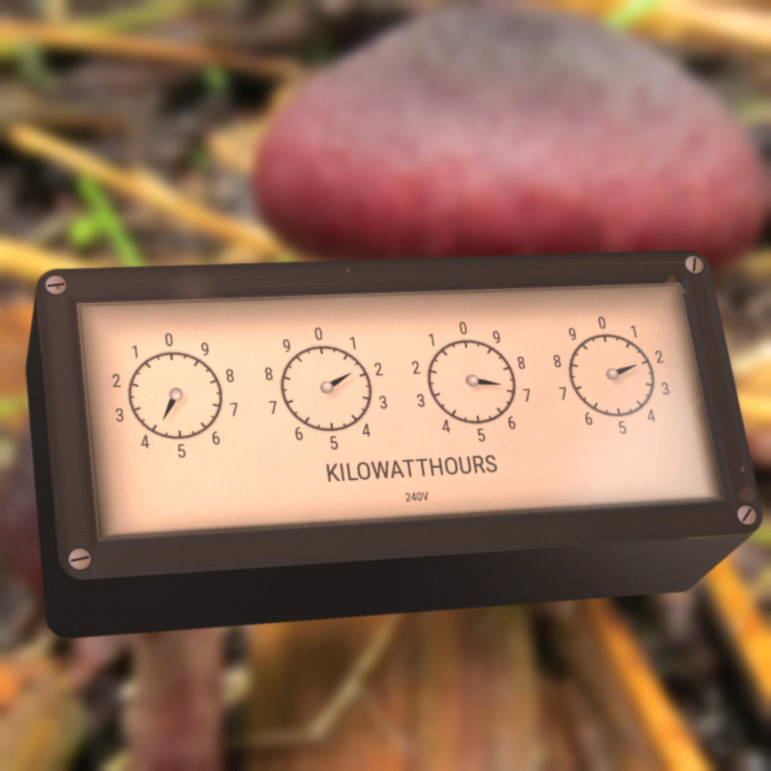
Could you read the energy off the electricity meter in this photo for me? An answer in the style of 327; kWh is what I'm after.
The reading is 4172; kWh
